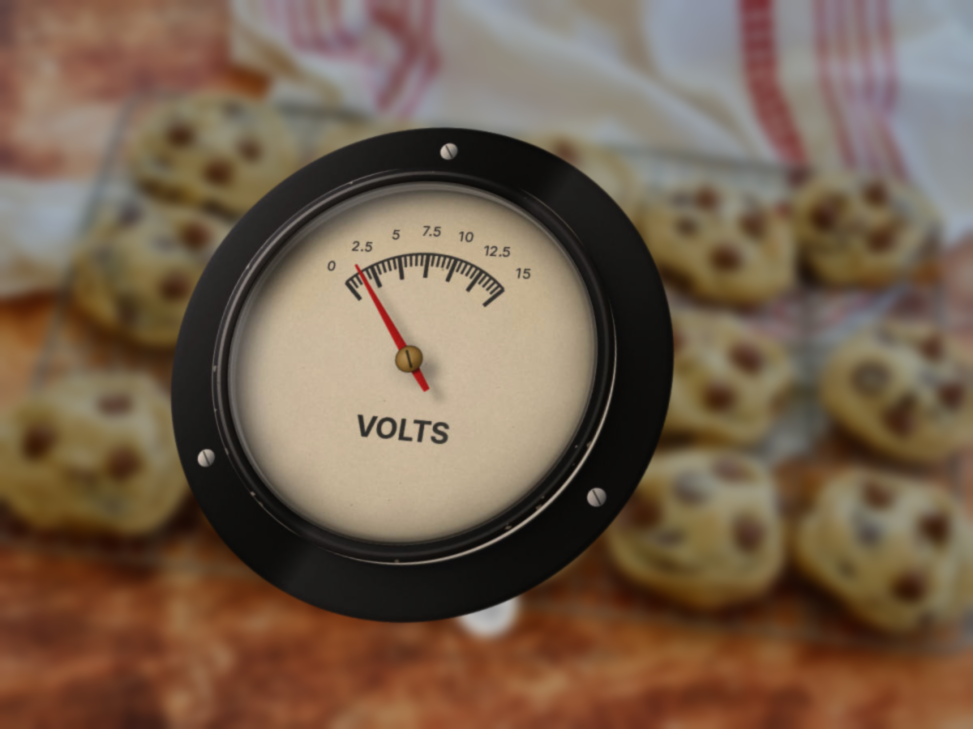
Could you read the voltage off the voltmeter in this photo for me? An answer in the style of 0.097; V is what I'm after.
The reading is 1.5; V
